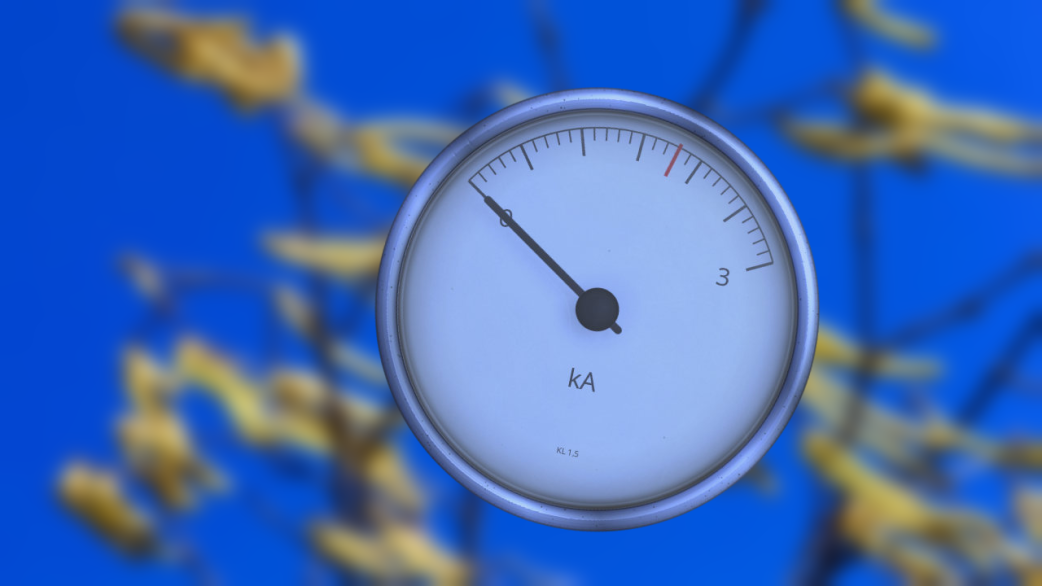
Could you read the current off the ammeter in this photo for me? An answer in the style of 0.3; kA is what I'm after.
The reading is 0; kA
